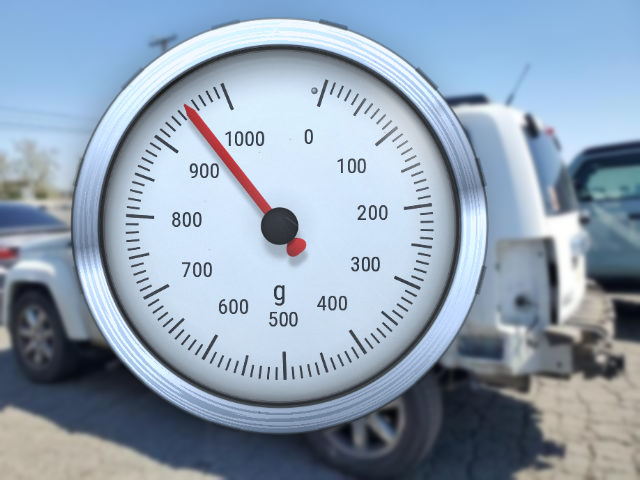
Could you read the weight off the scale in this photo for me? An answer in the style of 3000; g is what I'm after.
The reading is 950; g
